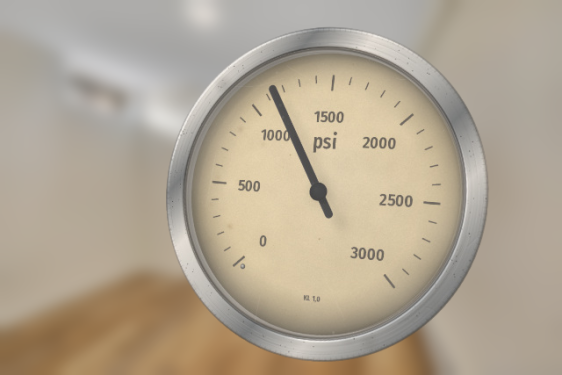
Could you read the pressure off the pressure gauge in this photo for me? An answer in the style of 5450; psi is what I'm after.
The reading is 1150; psi
